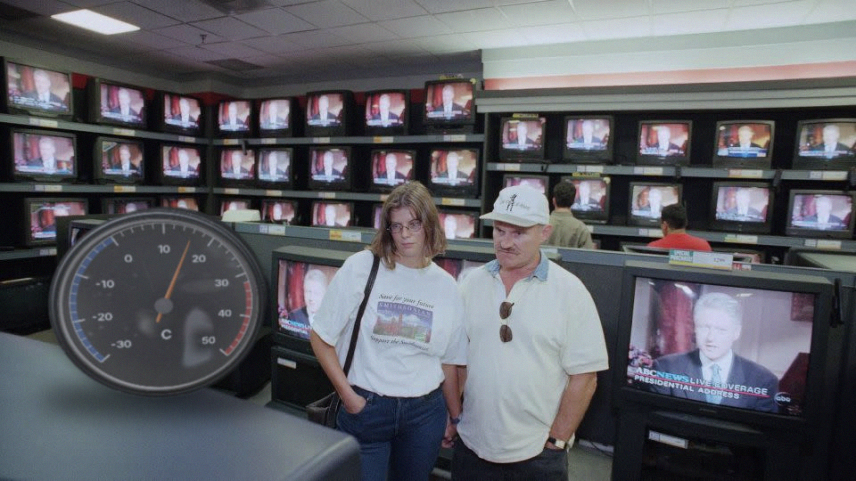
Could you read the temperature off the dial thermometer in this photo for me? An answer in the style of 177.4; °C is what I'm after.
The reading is 16; °C
